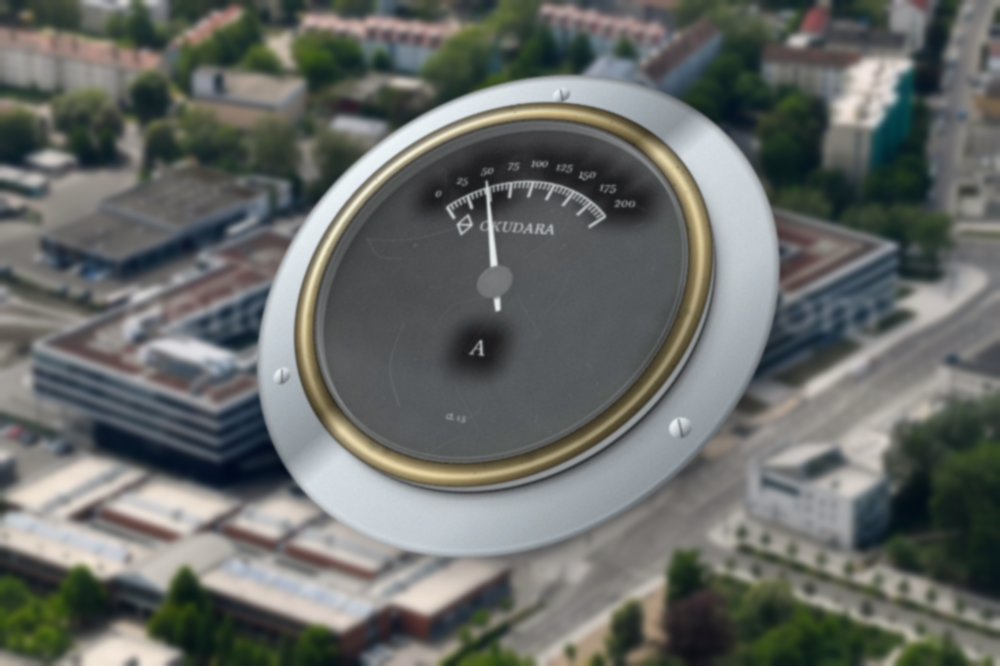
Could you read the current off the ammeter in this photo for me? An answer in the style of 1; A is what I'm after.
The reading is 50; A
